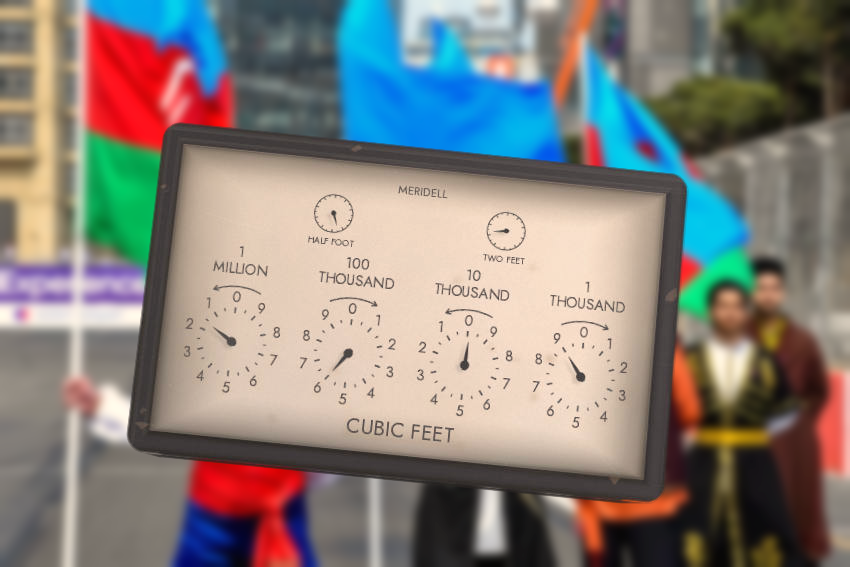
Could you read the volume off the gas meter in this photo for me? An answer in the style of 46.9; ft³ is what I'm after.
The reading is 159900; ft³
